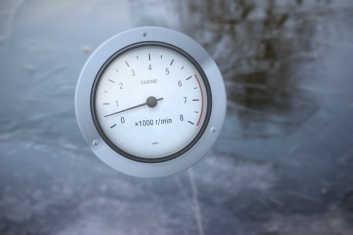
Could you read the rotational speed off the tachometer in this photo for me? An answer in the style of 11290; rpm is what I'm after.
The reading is 500; rpm
